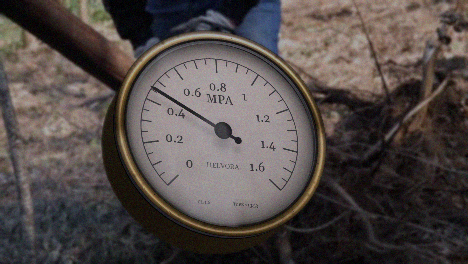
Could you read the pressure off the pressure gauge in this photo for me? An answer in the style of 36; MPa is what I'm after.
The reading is 0.45; MPa
